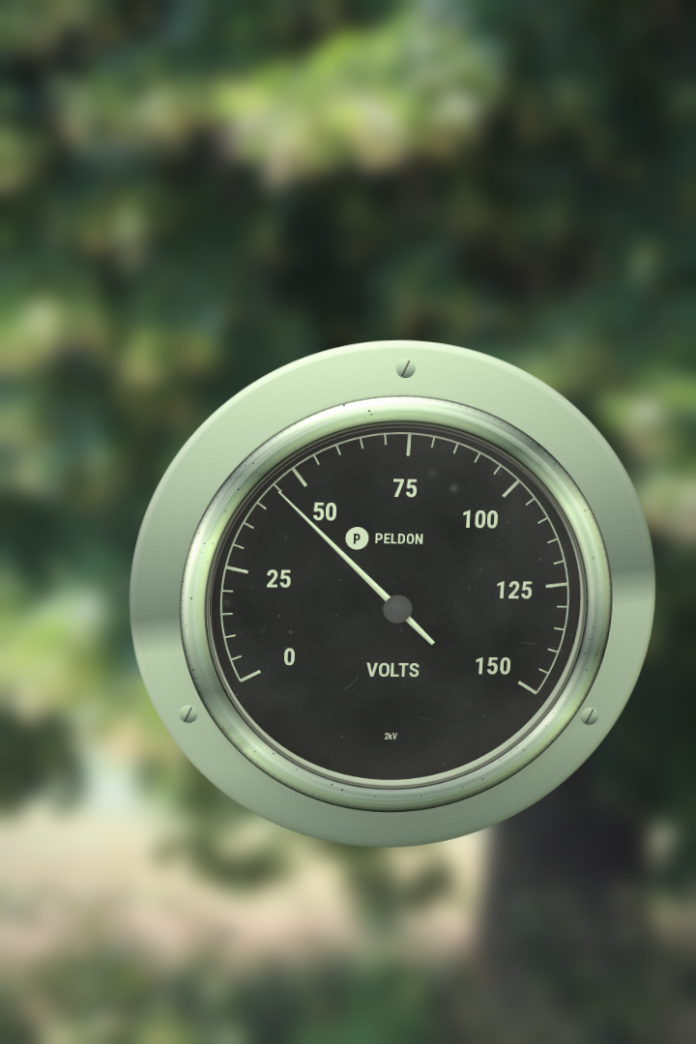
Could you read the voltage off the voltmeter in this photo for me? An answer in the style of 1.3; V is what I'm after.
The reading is 45; V
